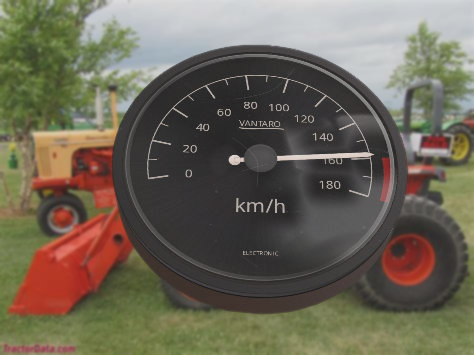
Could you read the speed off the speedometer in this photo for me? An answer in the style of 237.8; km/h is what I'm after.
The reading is 160; km/h
